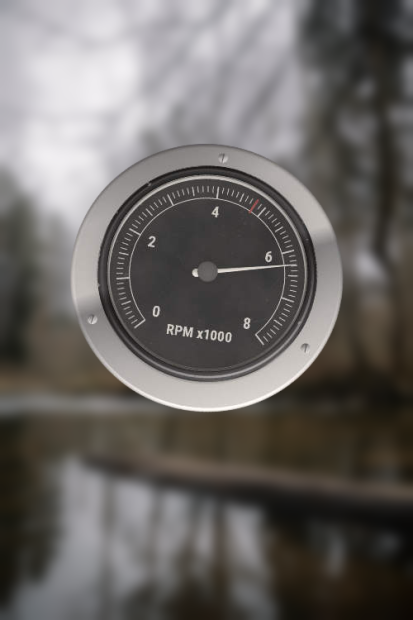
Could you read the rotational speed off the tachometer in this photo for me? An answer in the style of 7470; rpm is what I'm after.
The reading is 6300; rpm
